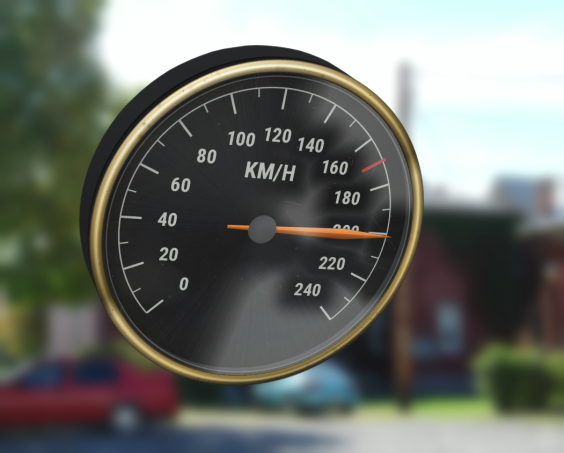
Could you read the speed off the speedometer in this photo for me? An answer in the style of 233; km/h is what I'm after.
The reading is 200; km/h
